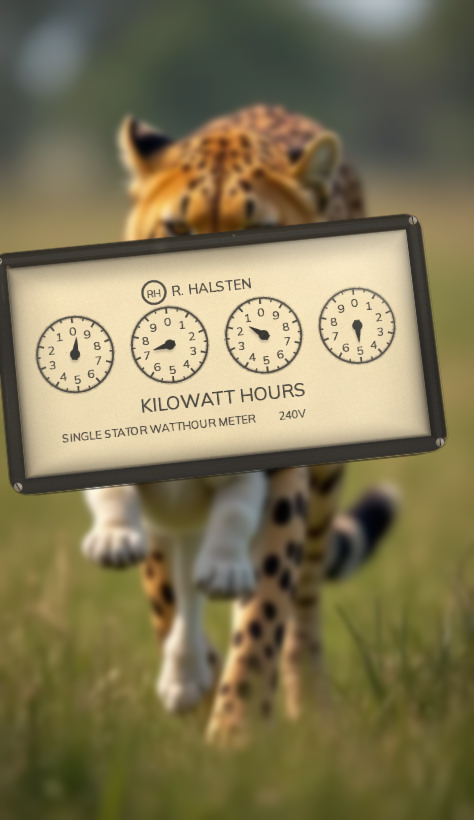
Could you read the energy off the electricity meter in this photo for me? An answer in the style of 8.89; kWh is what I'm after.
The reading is 9715; kWh
